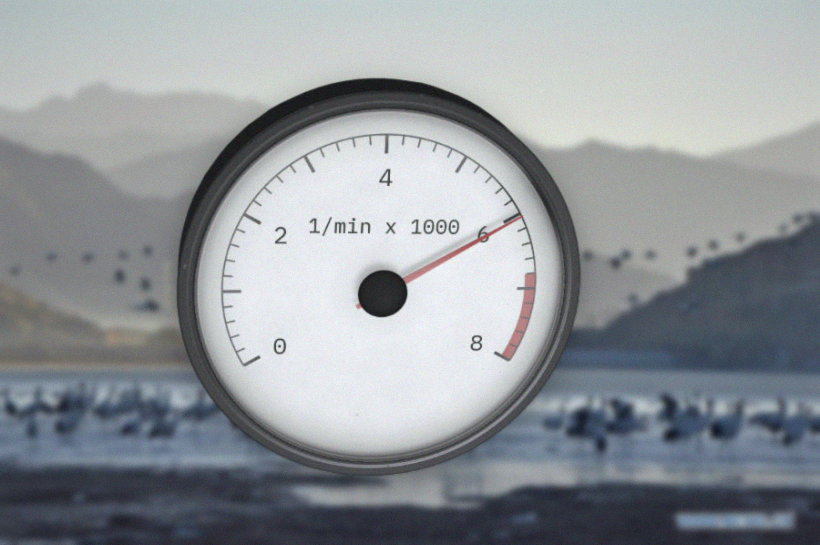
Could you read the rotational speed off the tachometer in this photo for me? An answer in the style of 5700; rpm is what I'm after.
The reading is 6000; rpm
